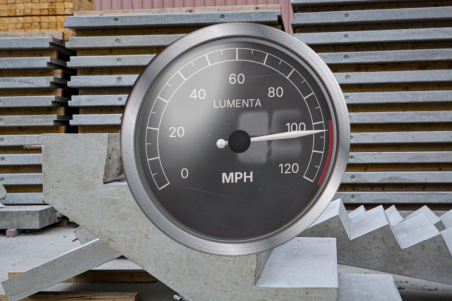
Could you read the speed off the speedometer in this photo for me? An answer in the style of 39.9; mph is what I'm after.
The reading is 102.5; mph
